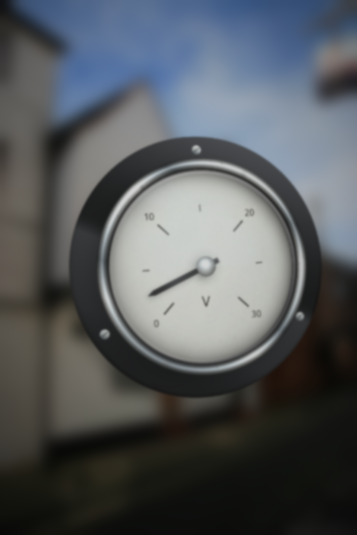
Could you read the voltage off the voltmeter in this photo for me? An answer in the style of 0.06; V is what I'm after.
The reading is 2.5; V
